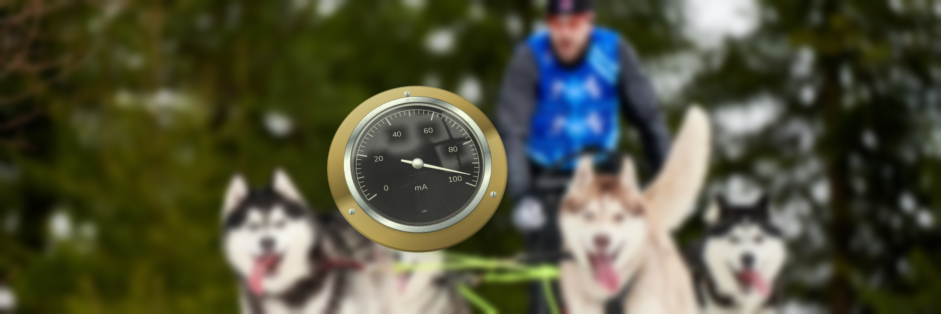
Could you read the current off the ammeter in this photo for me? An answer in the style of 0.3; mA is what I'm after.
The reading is 96; mA
